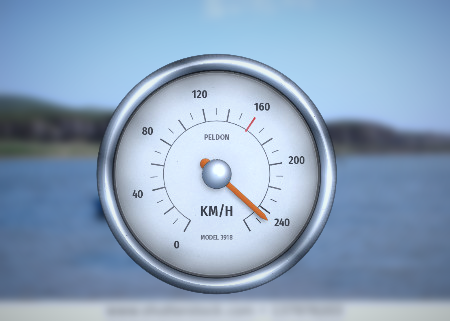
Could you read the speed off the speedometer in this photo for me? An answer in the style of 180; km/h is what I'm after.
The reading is 245; km/h
